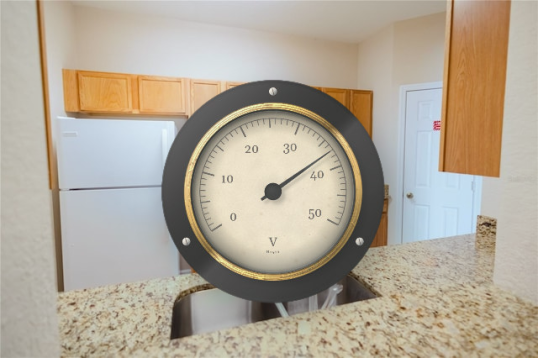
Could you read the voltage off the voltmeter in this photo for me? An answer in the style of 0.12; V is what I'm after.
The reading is 37; V
